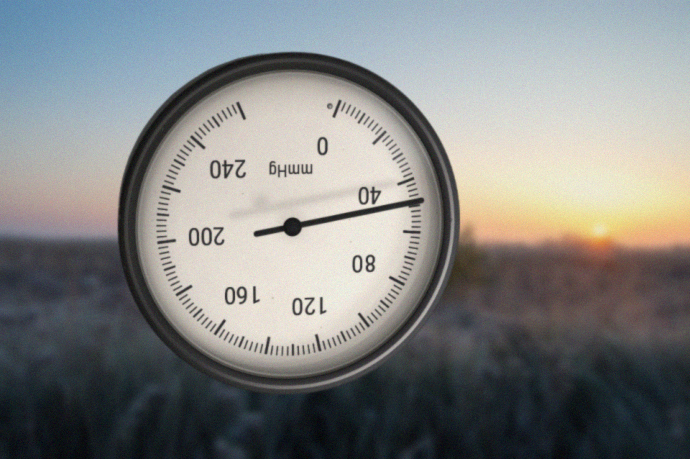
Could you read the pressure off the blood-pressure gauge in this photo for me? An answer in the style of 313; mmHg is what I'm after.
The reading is 48; mmHg
